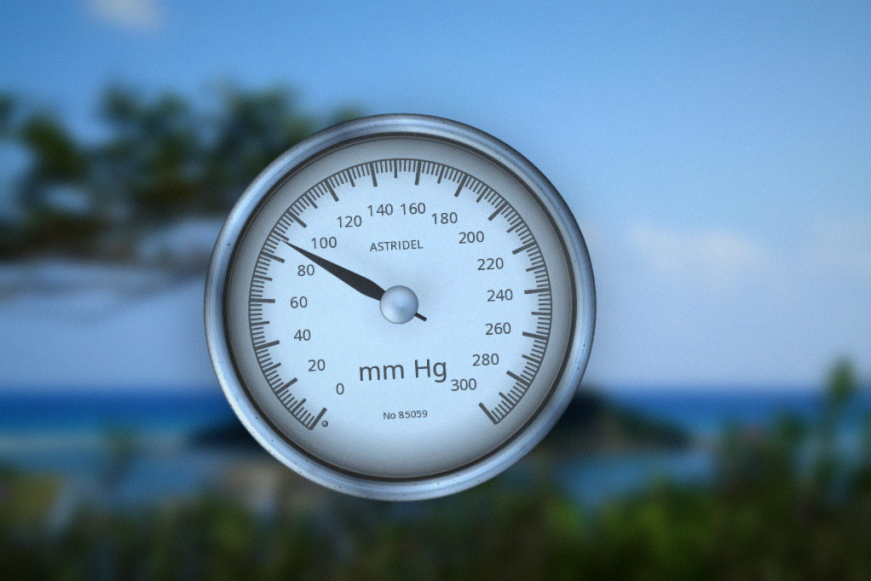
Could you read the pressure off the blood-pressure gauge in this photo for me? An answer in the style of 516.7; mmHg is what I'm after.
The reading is 88; mmHg
